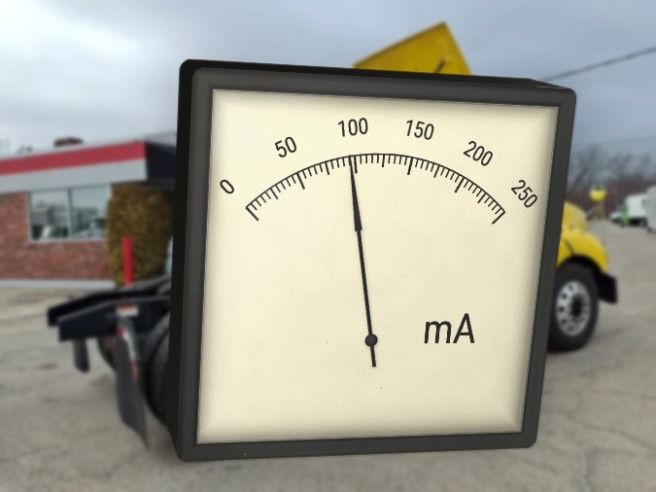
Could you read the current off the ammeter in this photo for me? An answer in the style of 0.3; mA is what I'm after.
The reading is 95; mA
